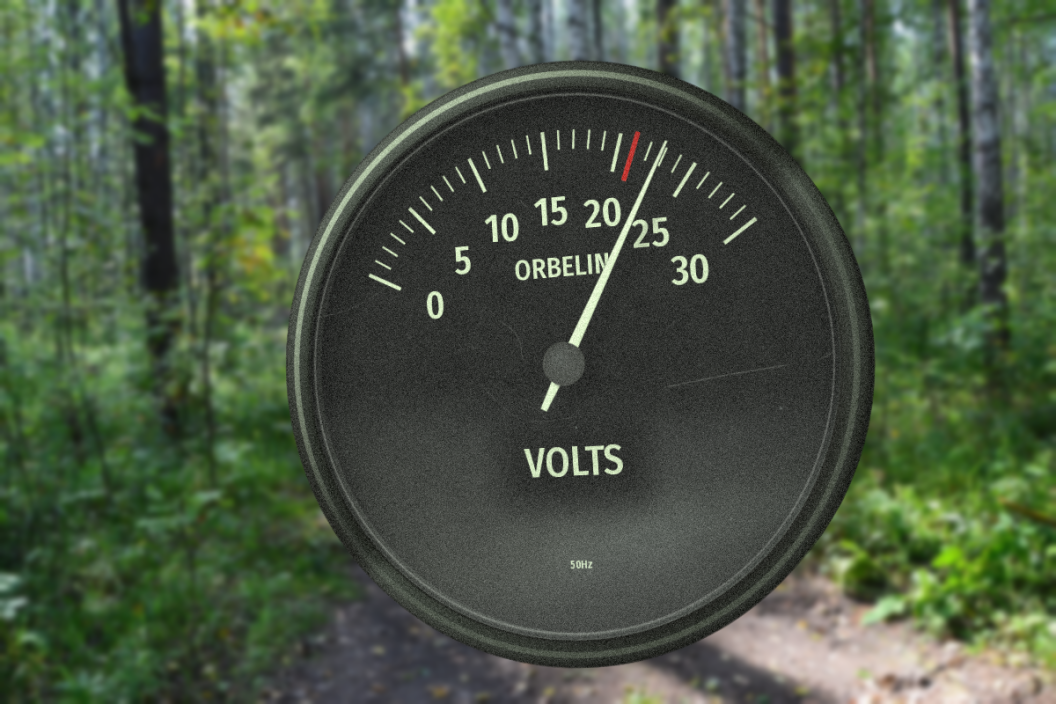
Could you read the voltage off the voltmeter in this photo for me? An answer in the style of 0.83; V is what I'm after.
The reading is 23; V
